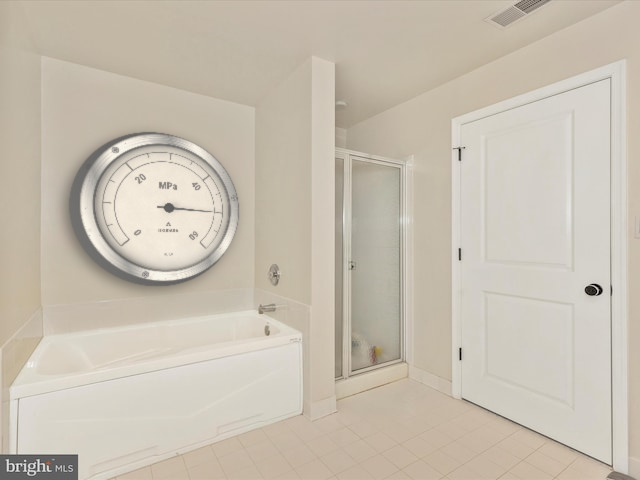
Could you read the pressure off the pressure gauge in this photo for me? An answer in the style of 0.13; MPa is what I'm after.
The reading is 50; MPa
